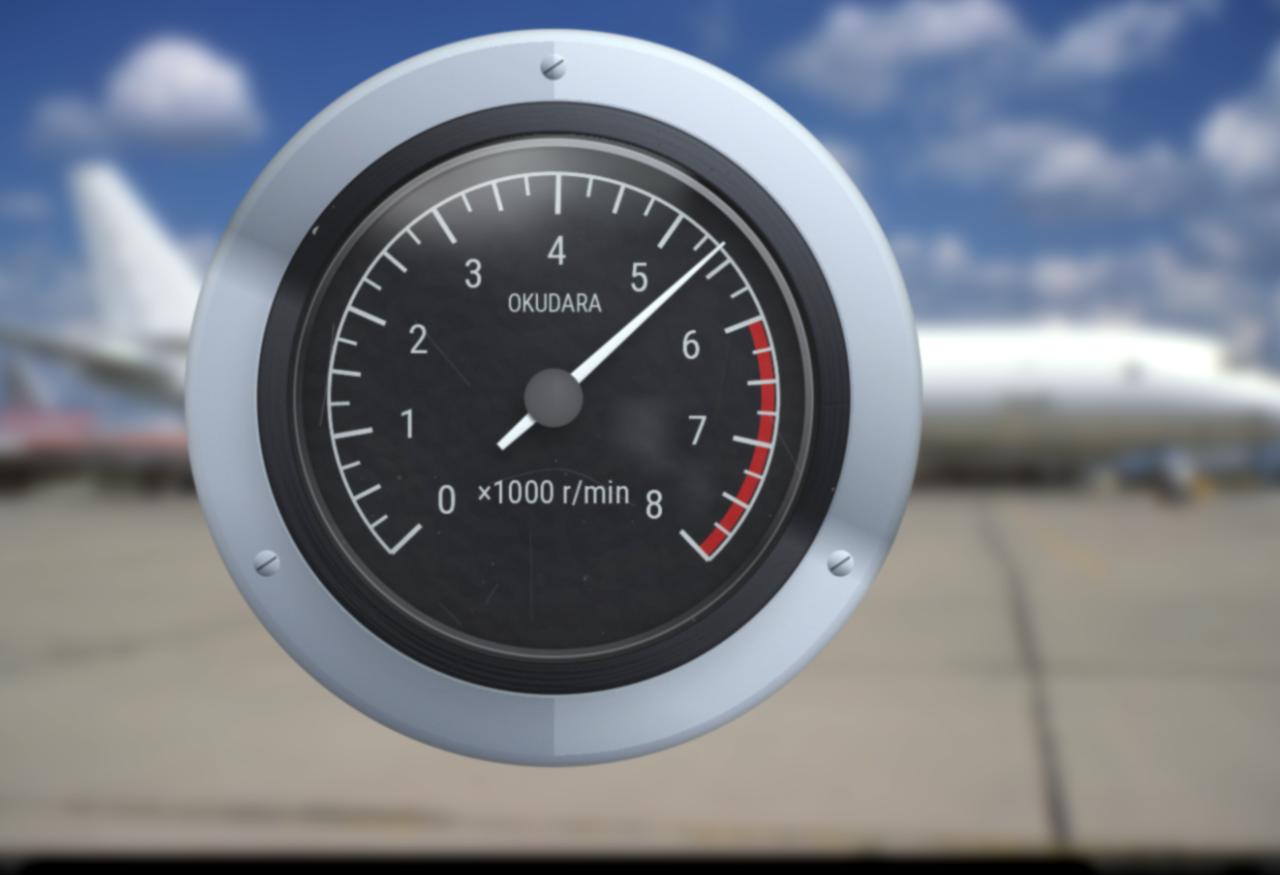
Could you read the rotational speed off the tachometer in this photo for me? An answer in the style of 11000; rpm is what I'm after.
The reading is 5375; rpm
